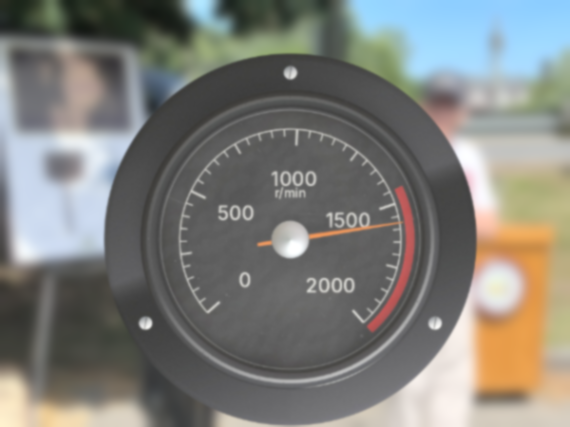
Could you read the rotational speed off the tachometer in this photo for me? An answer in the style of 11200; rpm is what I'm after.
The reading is 1575; rpm
